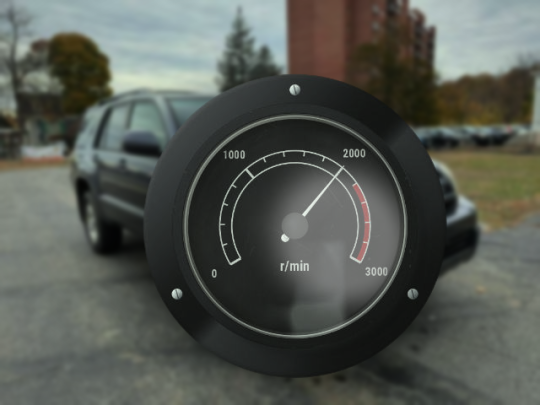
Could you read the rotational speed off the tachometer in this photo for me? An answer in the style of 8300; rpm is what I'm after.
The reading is 2000; rpm
